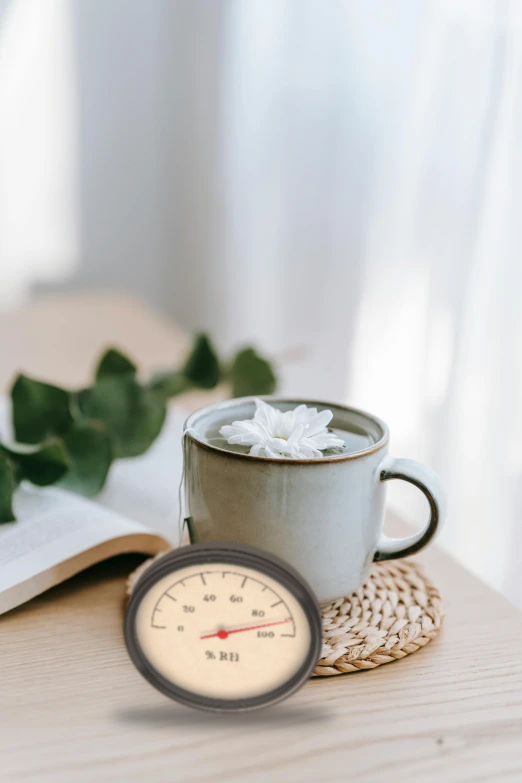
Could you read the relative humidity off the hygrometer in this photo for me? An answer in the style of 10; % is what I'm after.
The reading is 90; %
